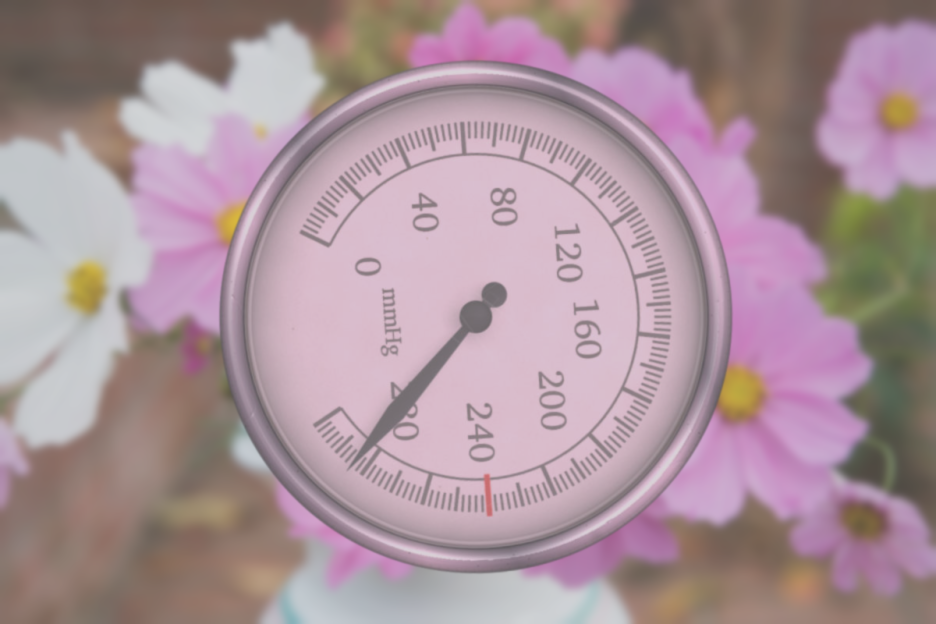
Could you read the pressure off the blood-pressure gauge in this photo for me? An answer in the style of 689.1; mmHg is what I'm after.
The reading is 284; mmHg
